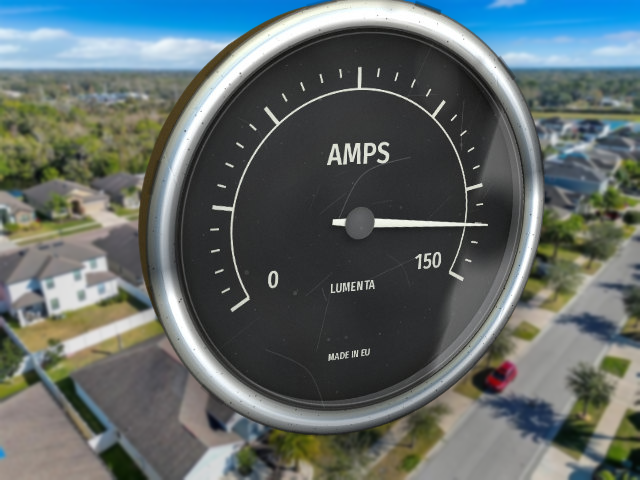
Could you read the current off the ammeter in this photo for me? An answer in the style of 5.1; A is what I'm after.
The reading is 135; A
